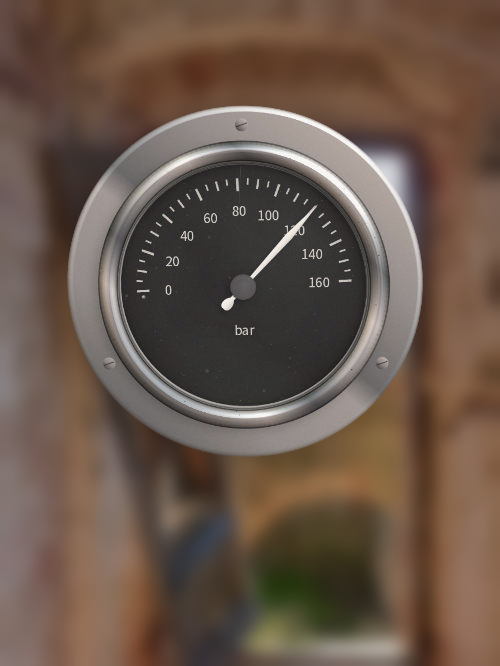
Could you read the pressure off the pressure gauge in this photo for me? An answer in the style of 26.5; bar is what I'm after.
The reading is 120; bar
